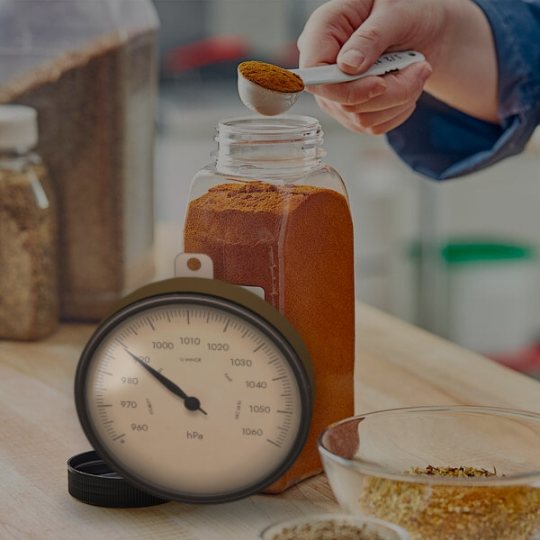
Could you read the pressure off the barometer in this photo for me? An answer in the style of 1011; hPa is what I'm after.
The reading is 990; hPa
